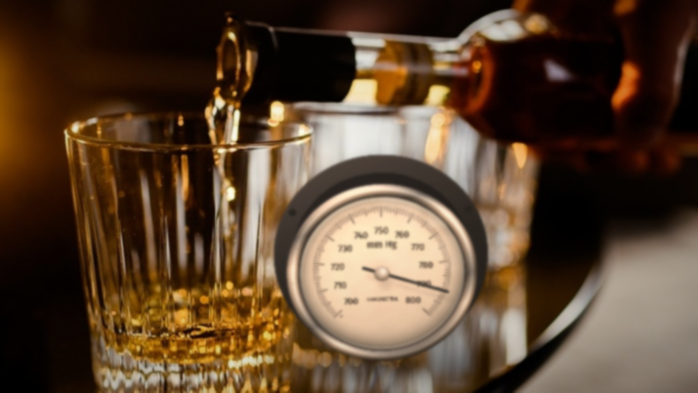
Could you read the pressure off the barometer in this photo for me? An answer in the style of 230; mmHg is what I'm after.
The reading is 790; mmHg
